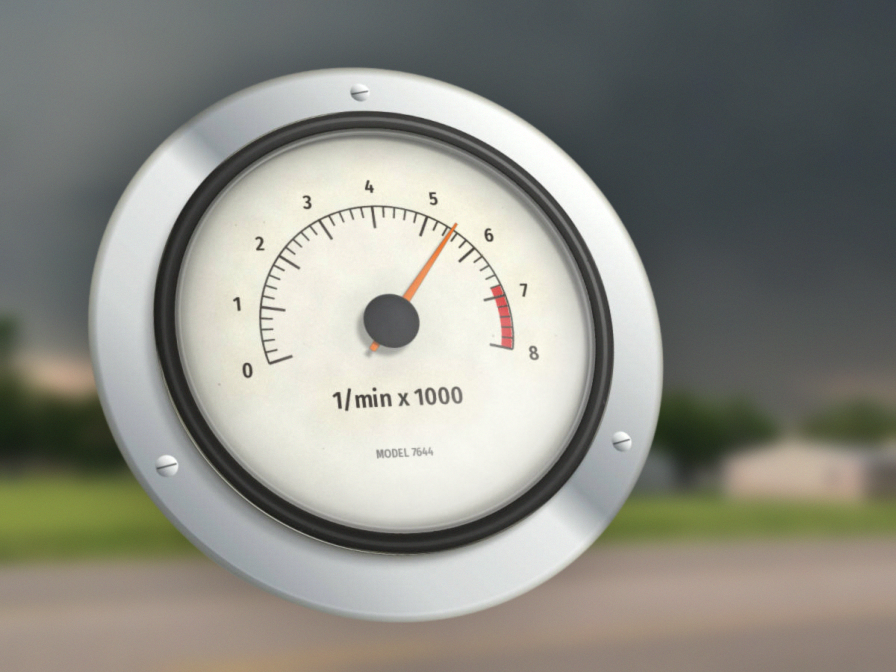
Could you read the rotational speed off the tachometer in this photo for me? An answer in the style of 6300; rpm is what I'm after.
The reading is 5500; rpm
